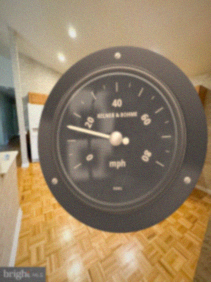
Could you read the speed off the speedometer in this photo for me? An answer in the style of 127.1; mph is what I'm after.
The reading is 15; mph
